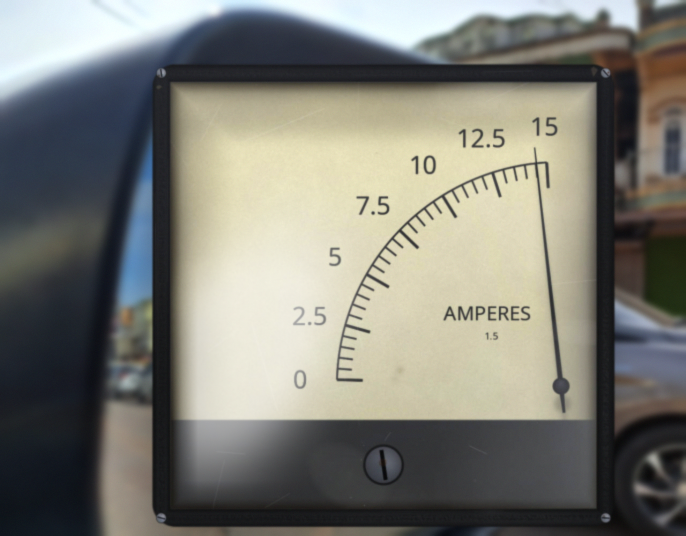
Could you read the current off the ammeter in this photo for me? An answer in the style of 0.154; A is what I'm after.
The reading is 14.5; A
